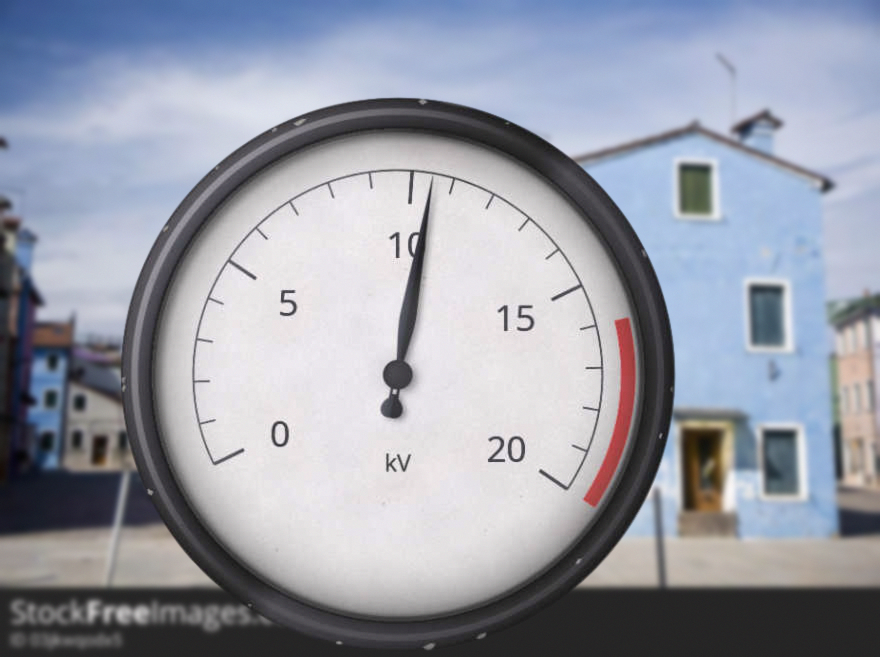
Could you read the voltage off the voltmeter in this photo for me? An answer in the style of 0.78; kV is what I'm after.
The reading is 10.5; kV
